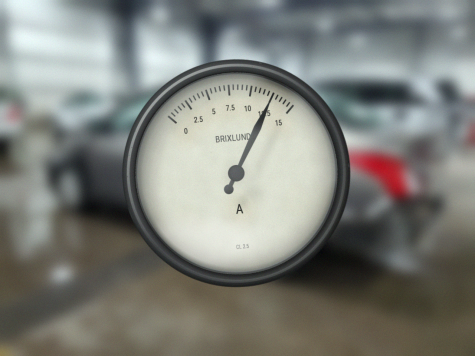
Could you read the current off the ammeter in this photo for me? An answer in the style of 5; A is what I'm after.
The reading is 12.5; A
